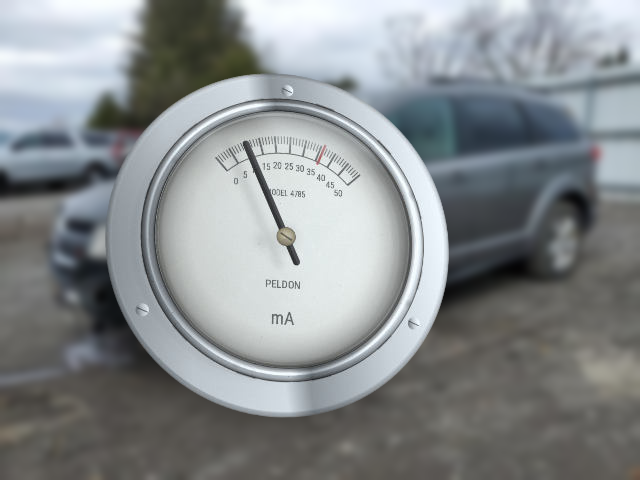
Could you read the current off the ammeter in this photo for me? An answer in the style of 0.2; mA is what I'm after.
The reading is 10; mA
